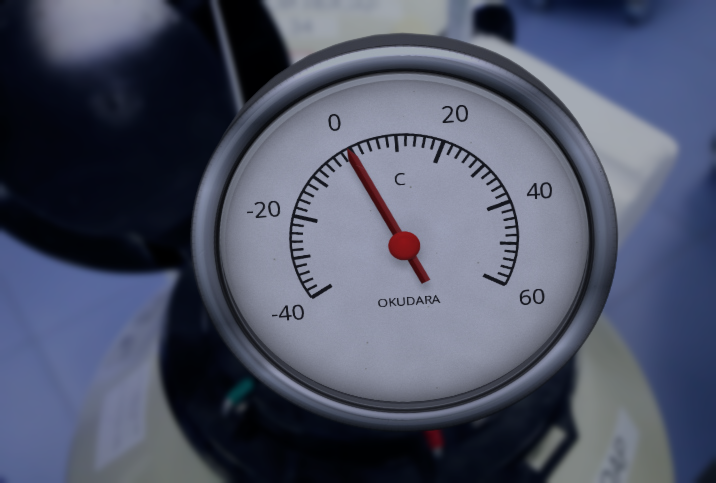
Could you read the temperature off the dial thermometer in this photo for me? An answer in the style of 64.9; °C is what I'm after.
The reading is 0; °C
